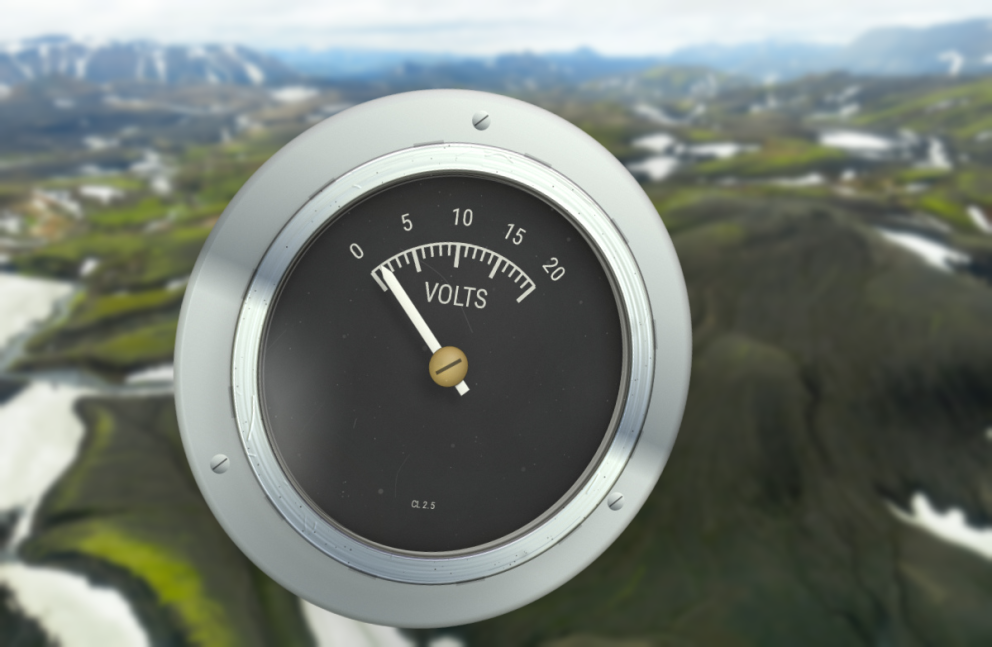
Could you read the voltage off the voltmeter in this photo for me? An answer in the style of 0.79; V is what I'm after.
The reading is 1; V
